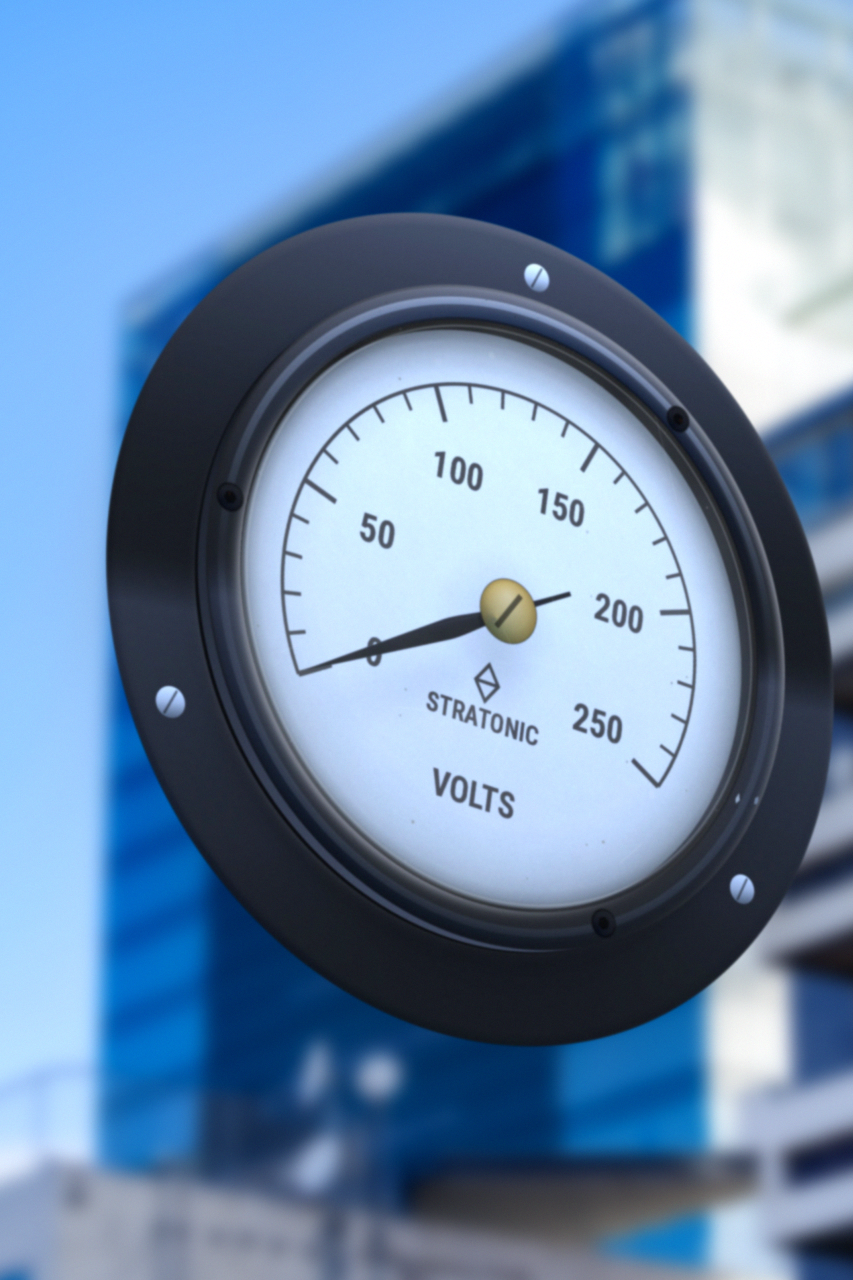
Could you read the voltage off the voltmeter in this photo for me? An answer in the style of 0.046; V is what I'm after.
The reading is 0; V
